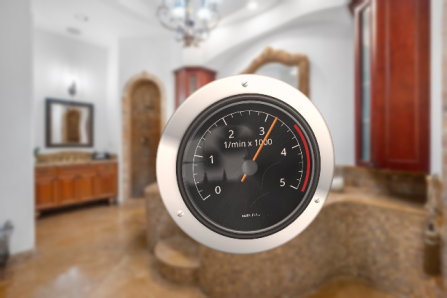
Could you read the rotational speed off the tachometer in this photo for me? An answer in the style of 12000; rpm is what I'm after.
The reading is 3200; rpm
